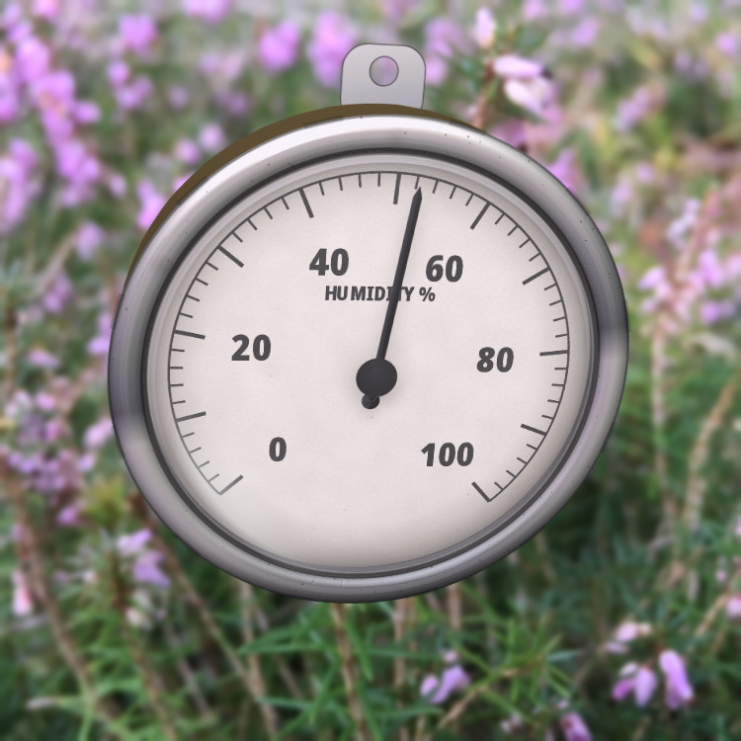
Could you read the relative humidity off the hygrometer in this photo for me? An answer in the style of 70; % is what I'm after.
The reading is 52; %
